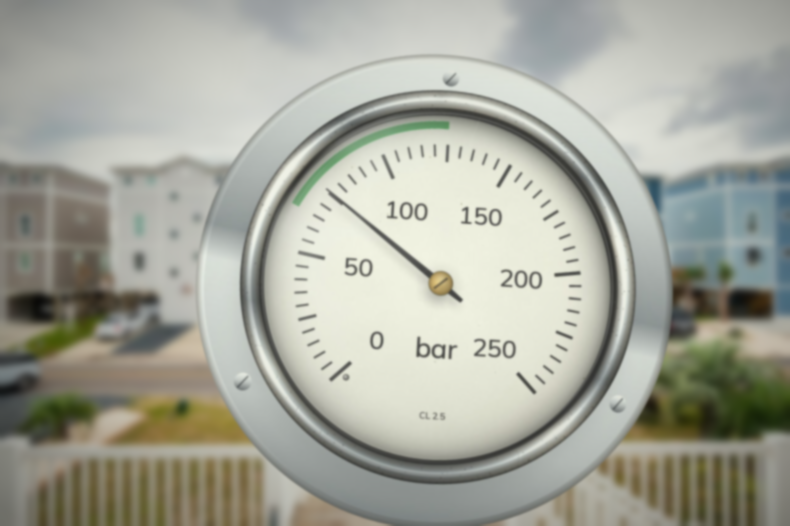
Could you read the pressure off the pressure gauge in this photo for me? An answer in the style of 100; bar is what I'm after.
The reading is 75; bar
